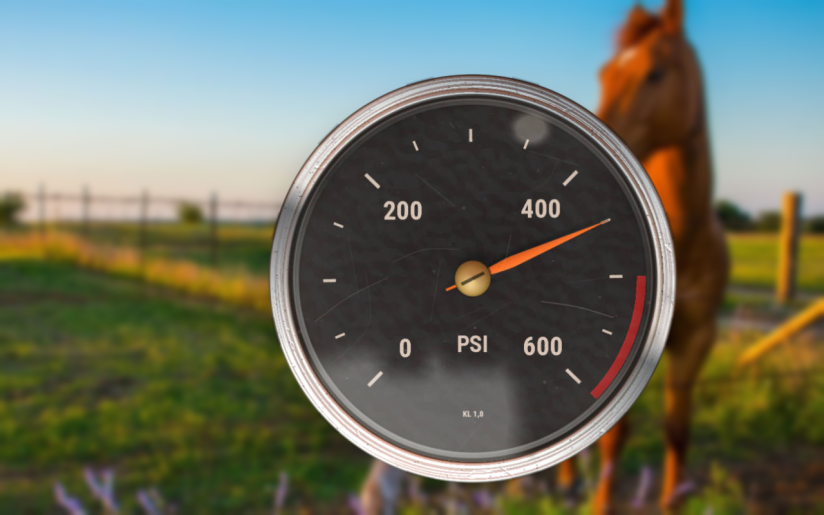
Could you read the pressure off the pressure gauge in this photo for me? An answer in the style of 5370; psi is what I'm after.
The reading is 450; psi
